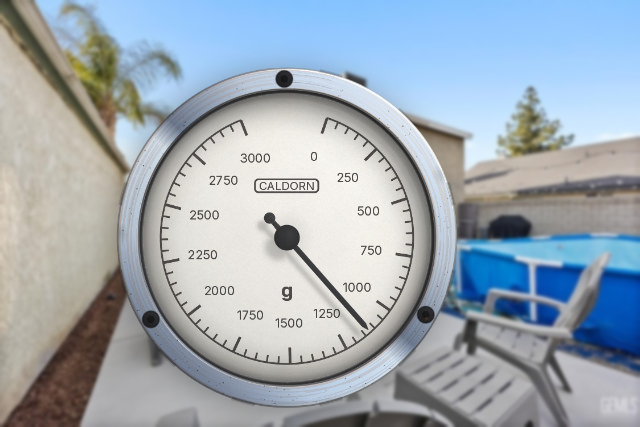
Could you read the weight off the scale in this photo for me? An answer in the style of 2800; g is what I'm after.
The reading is 1125; g
